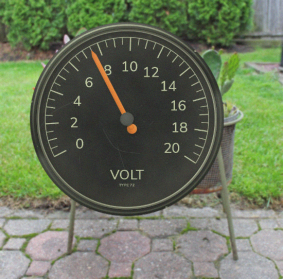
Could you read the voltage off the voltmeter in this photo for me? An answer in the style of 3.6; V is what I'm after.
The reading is 7.5; V
